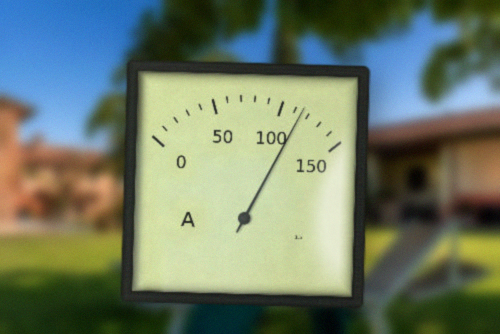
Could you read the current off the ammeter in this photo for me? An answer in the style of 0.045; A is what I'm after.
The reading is 115; A
